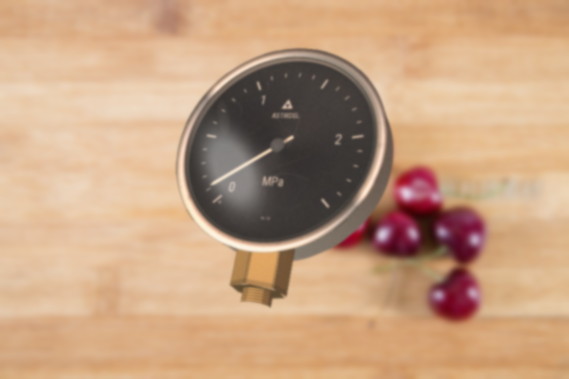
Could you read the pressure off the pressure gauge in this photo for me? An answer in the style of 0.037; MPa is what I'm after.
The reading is 0.1; MPa
